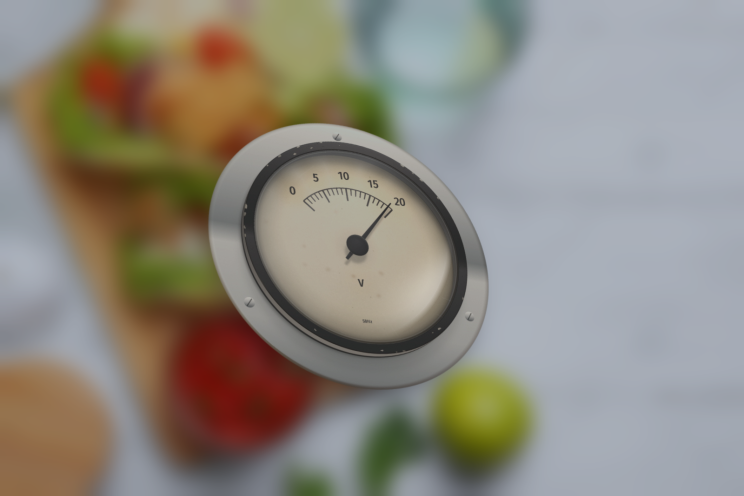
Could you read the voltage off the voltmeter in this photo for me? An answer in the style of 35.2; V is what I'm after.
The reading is 19; V
